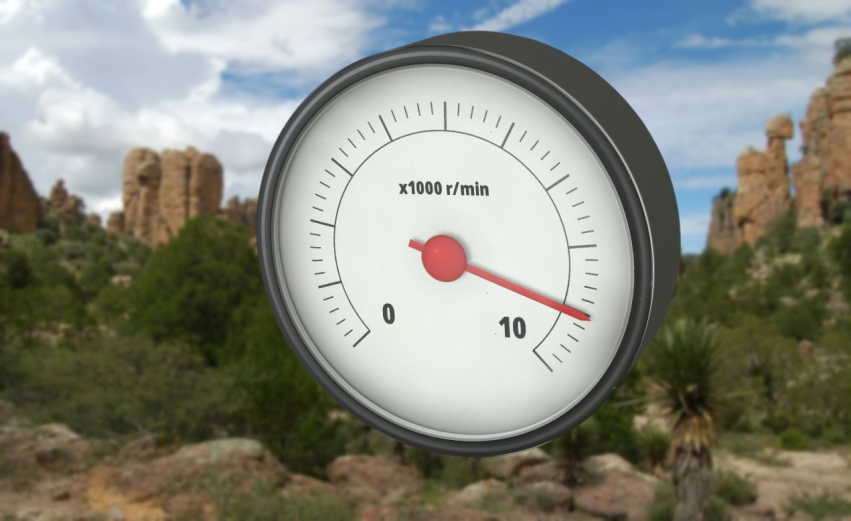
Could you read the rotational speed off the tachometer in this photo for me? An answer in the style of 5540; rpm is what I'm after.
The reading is 9000; rpm
